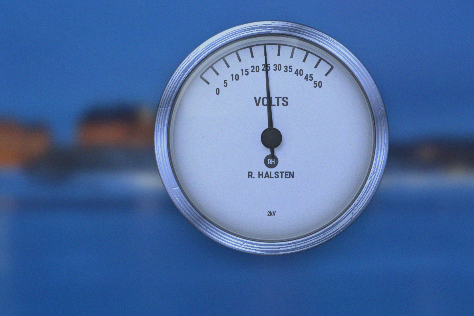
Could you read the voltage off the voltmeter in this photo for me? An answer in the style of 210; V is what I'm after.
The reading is 25; V
